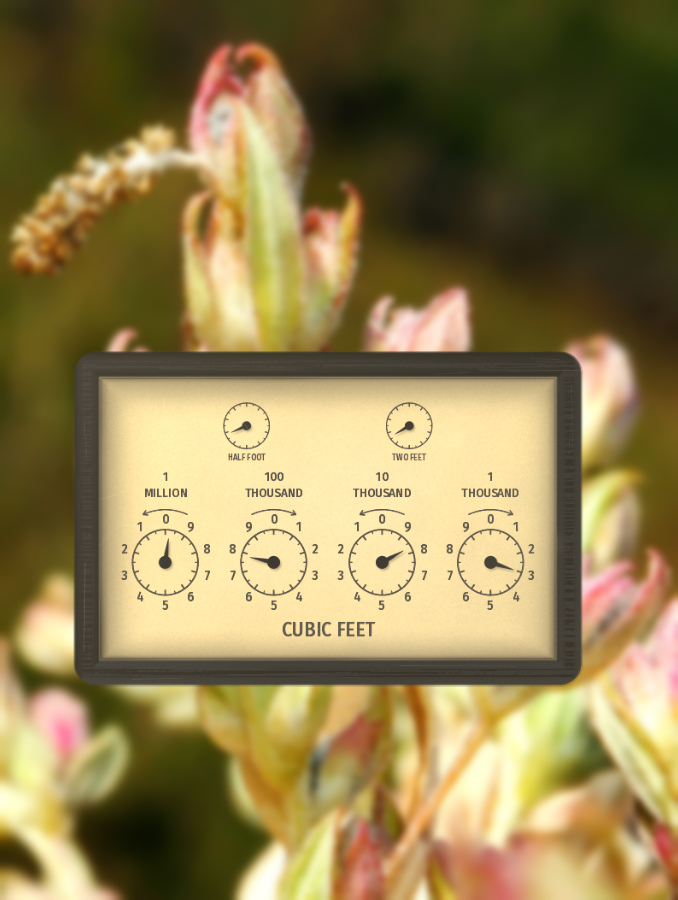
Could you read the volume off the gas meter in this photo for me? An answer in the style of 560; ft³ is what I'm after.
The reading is 978300; ft³
